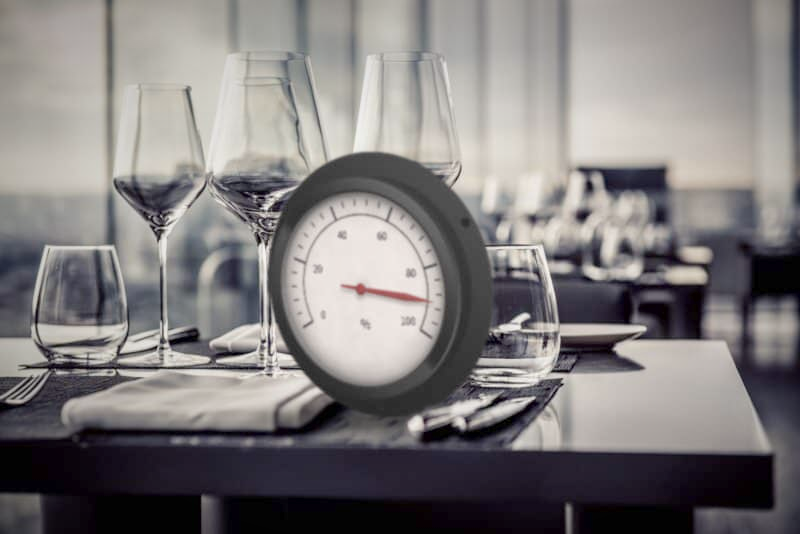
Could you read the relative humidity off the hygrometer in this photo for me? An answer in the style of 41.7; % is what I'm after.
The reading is 90; %
